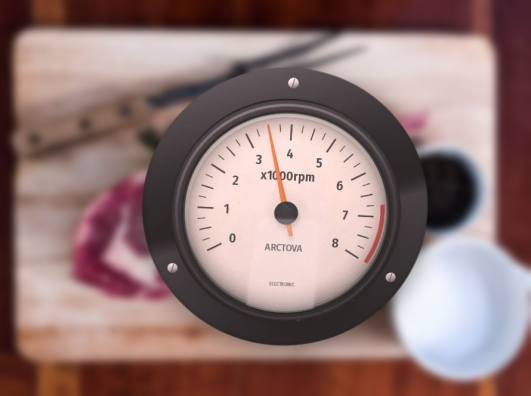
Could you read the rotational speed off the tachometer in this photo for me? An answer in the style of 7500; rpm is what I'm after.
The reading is 3500; rpm
